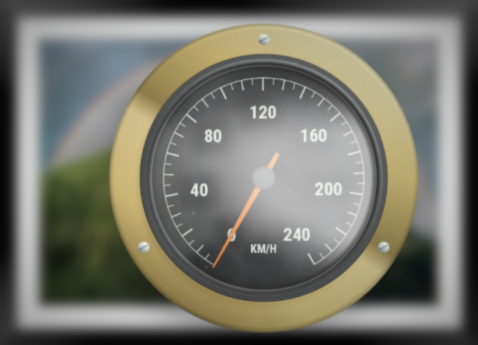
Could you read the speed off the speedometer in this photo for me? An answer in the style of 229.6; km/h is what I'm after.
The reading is 0; km/h
